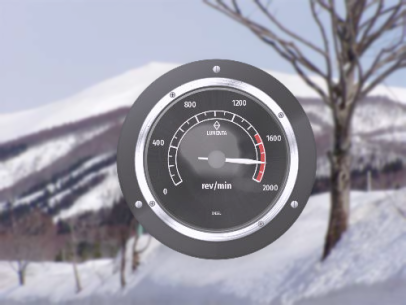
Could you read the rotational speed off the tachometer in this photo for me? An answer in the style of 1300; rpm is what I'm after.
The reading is 1800; rpm
